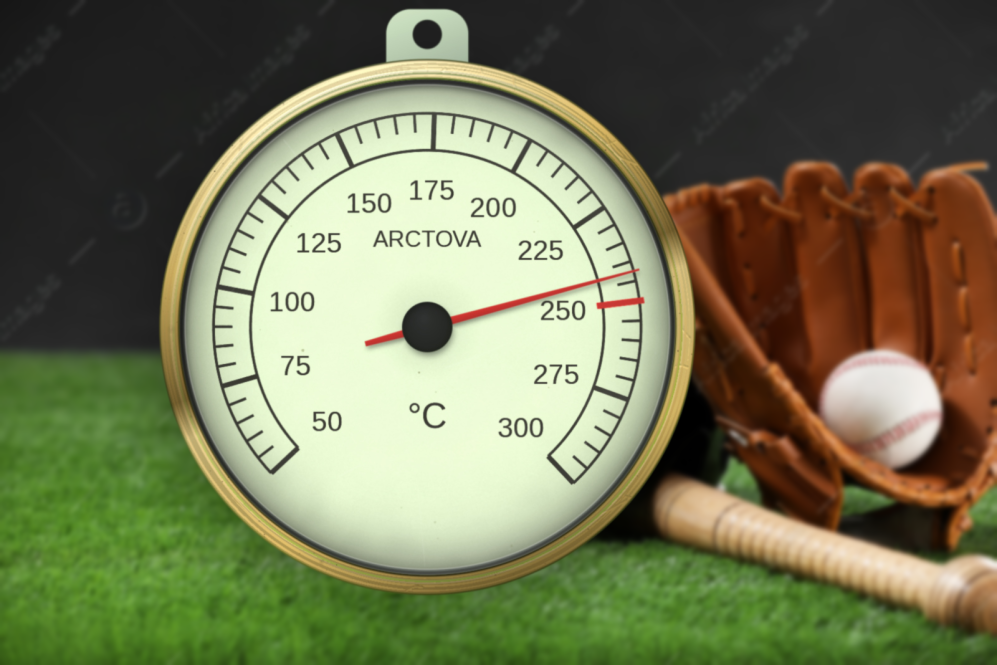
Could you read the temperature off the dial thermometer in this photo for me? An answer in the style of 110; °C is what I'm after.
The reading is 242.5; °C
